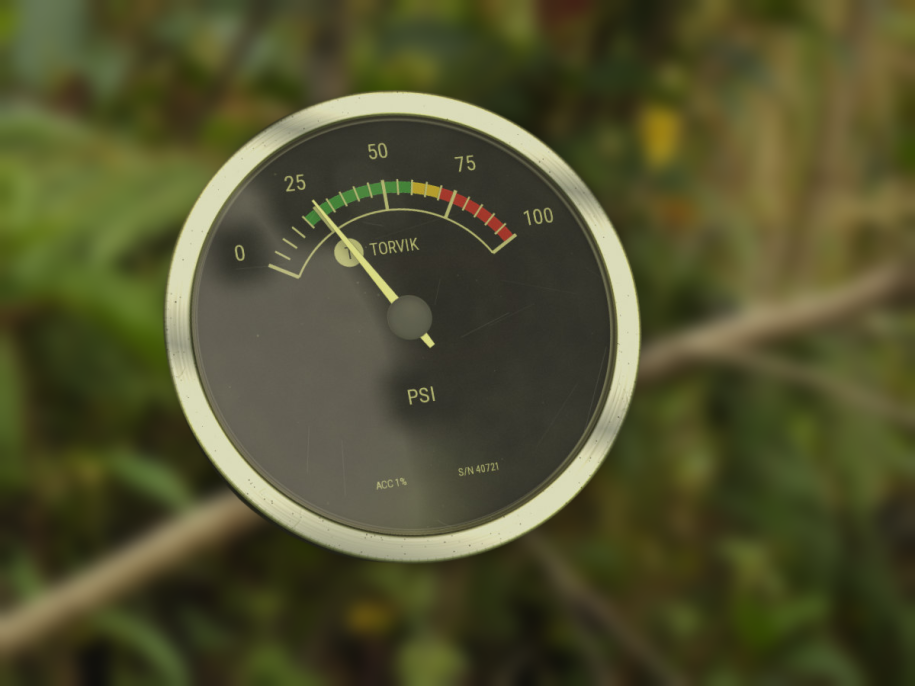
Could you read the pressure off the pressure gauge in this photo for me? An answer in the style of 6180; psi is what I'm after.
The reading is 25; psi
